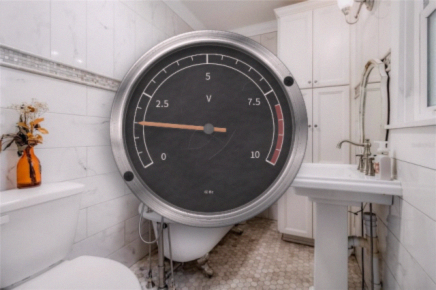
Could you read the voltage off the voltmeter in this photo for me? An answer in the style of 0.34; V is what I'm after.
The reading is 1.5; V
